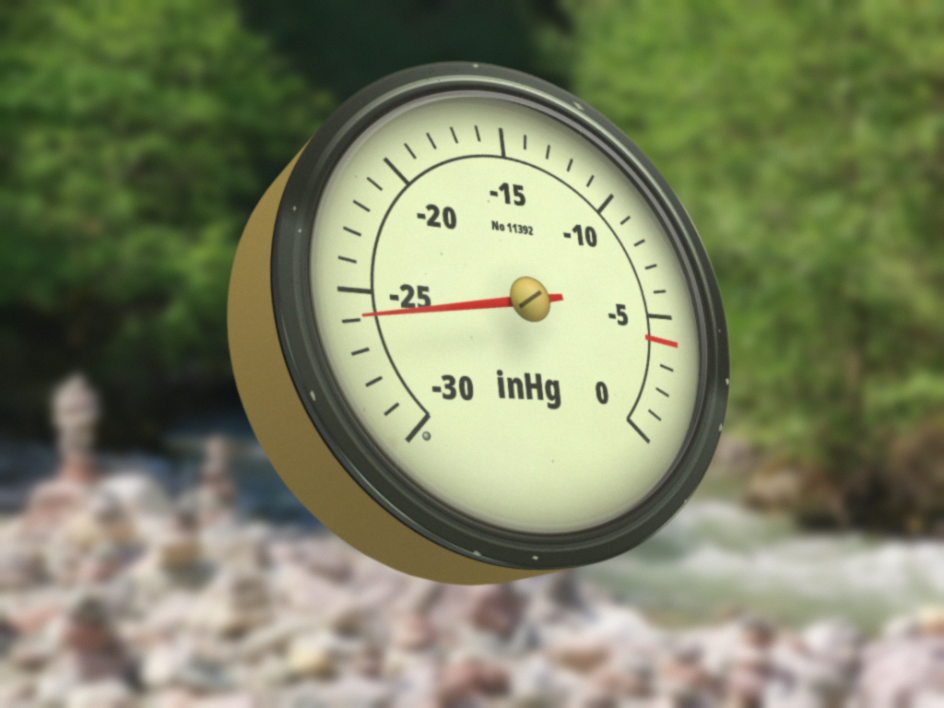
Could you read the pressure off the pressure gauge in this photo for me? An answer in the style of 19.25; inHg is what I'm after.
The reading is -26; inHg
